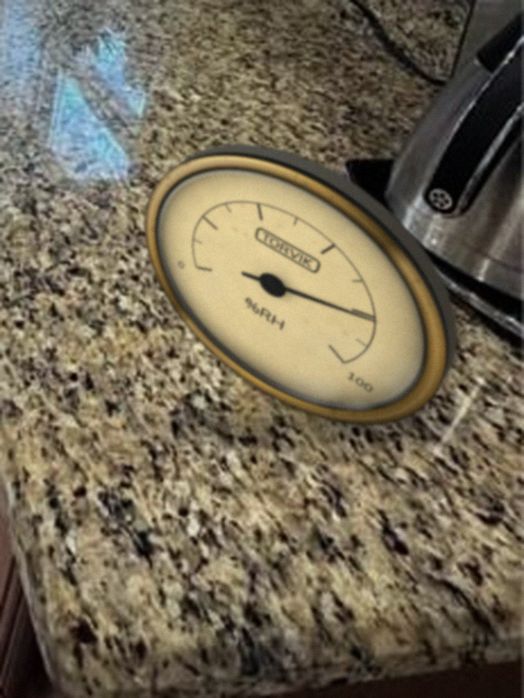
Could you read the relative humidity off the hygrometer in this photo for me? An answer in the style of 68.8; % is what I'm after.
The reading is 80; %
